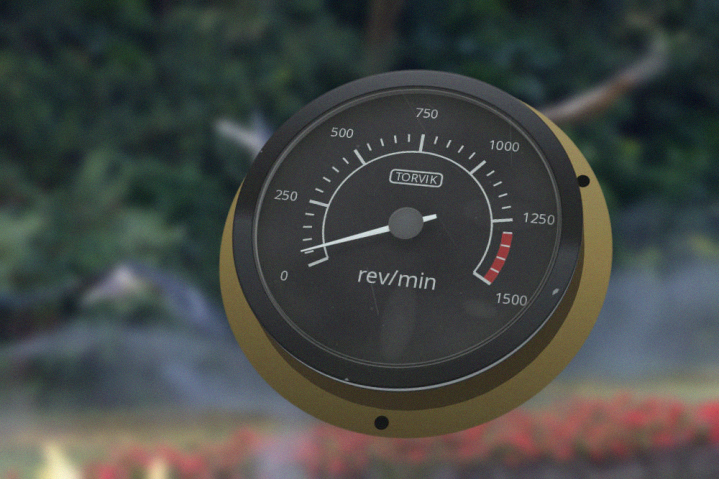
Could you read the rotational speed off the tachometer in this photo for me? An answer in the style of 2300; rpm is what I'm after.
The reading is 50; rpm
